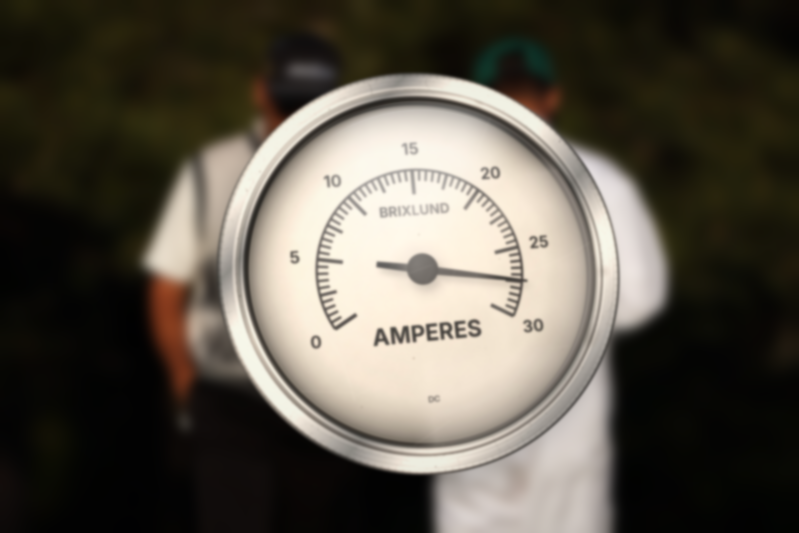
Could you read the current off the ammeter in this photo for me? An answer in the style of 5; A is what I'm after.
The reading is 27.5; A
